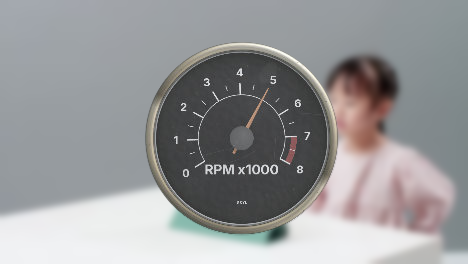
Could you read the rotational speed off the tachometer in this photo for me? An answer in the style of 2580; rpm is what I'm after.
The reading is 5000; rpm
